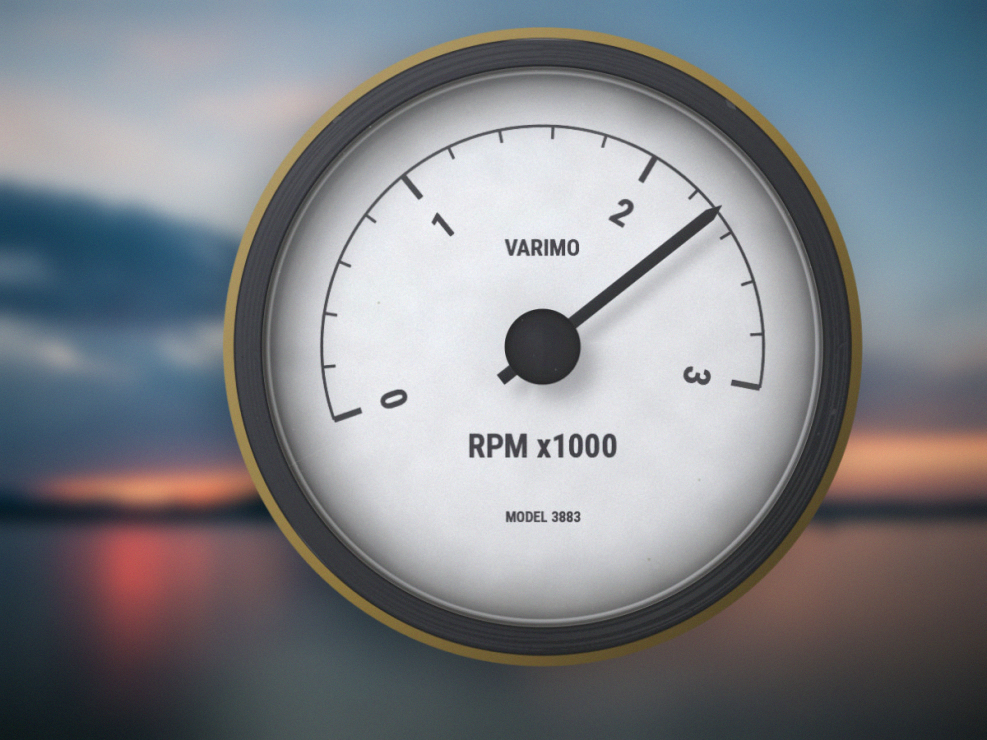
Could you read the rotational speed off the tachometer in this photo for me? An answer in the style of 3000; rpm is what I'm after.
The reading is 2300; rpm
